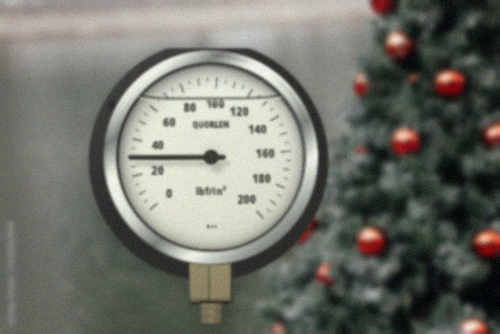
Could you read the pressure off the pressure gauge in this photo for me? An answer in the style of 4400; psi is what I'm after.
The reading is 30; psi
